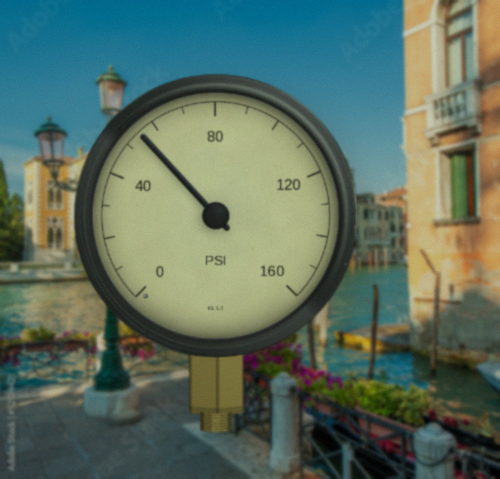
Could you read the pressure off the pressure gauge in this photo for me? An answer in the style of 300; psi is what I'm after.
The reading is 55; psi
